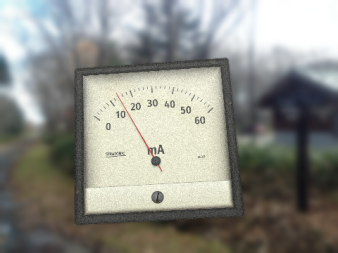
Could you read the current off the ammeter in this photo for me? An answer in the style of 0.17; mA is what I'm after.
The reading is 14; mA
